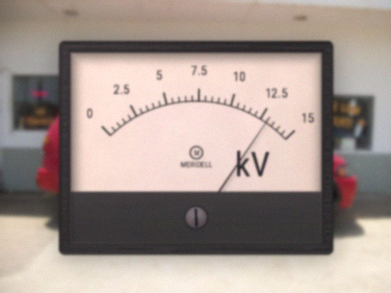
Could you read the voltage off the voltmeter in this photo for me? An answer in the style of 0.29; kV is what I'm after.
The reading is 13; kV
